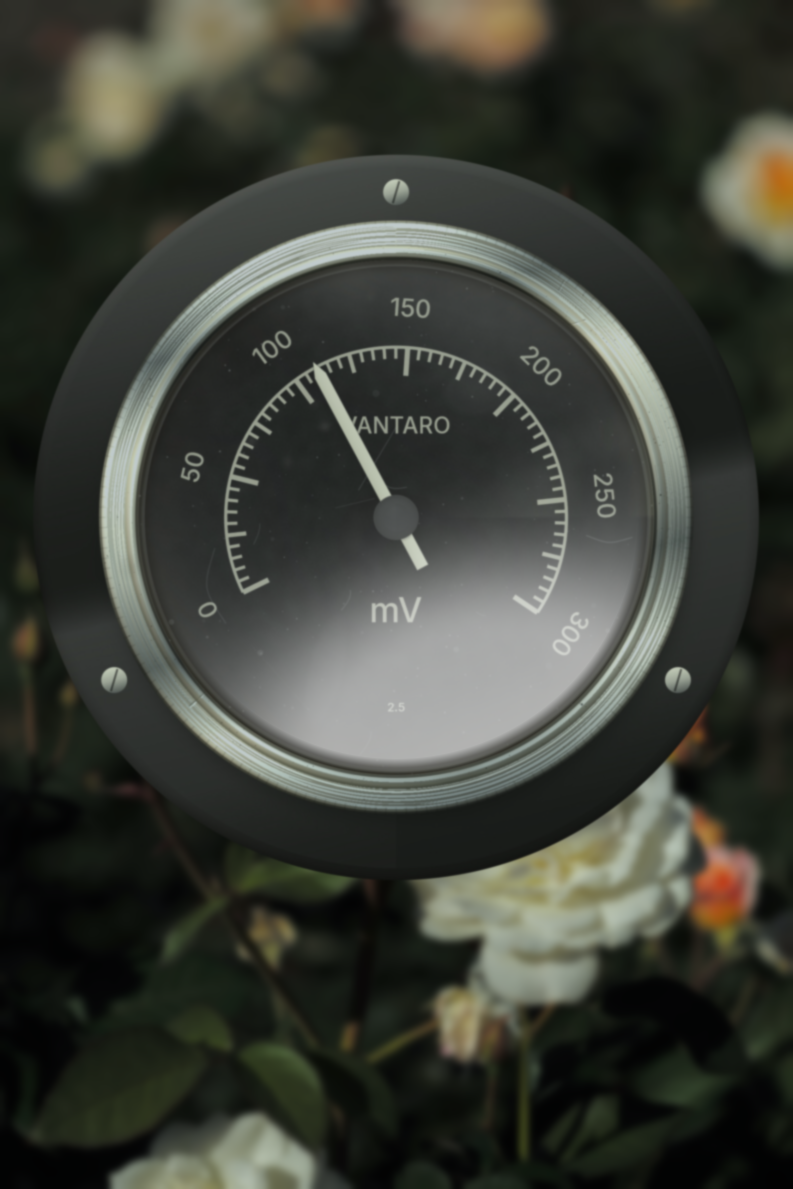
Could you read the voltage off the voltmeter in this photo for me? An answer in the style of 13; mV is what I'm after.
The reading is 110; mV
